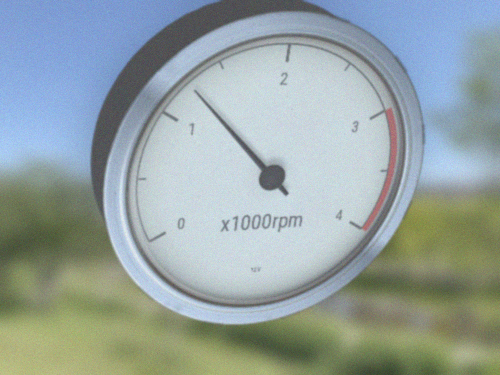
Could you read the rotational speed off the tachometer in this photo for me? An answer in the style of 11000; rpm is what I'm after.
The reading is 1250; rpm
